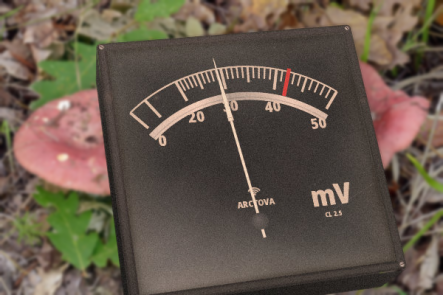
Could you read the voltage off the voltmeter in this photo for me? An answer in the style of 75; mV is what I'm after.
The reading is 29; mV
